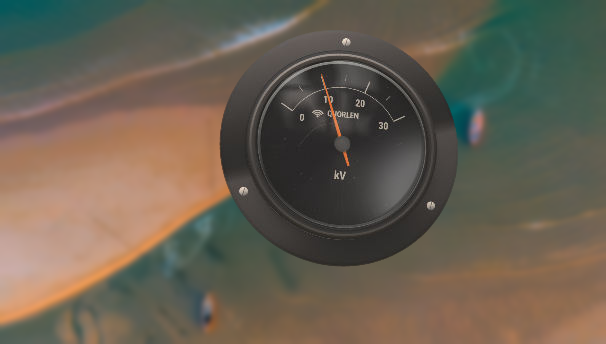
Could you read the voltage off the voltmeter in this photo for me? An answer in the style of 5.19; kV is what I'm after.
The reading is 10; kV
